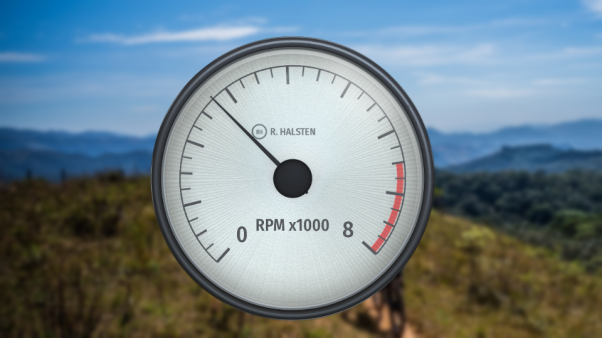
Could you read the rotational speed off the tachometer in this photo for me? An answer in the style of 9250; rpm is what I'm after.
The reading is 2750; rpm
